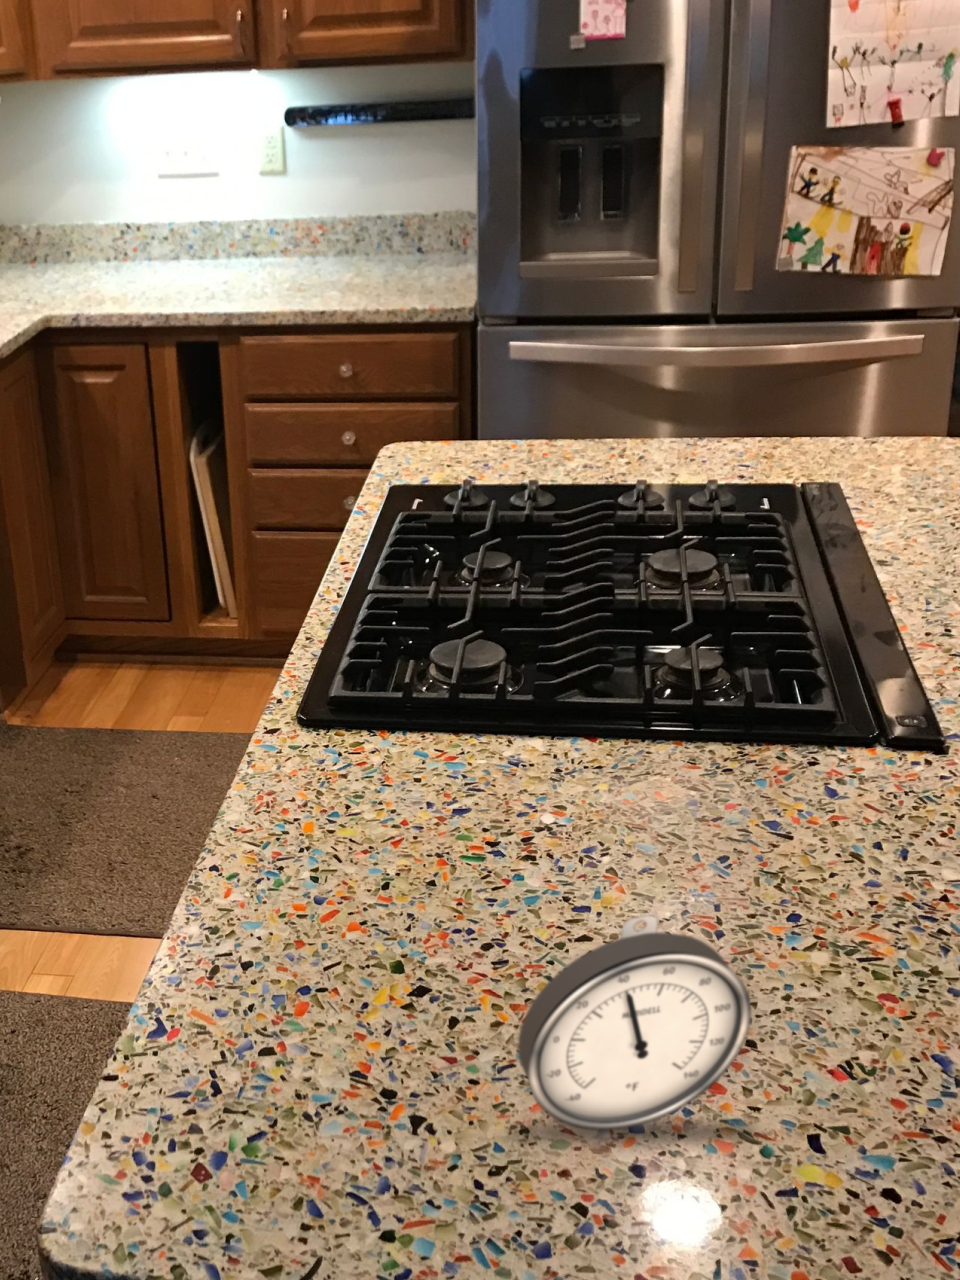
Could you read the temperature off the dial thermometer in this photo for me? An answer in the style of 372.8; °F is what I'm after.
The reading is 40; °F
